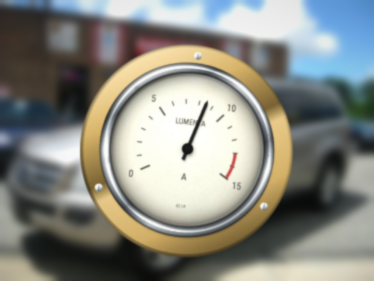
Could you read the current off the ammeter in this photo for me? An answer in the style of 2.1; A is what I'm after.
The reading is 8.5; A
